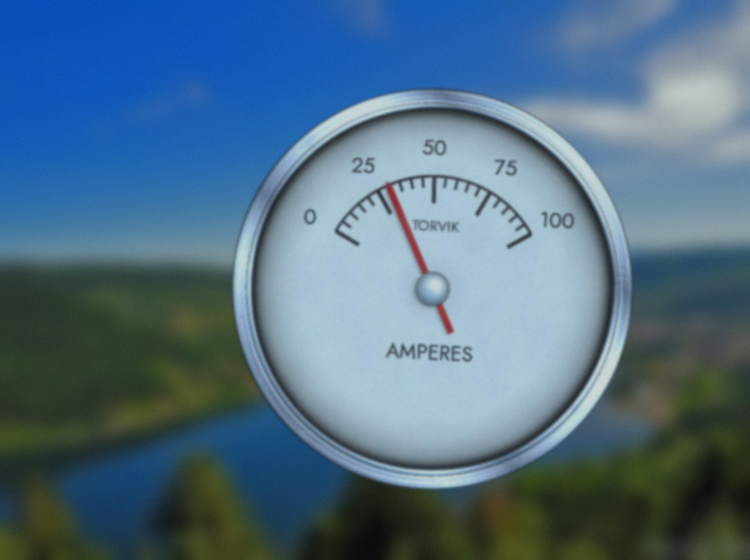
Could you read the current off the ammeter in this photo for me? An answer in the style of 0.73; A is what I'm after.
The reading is 30; A
